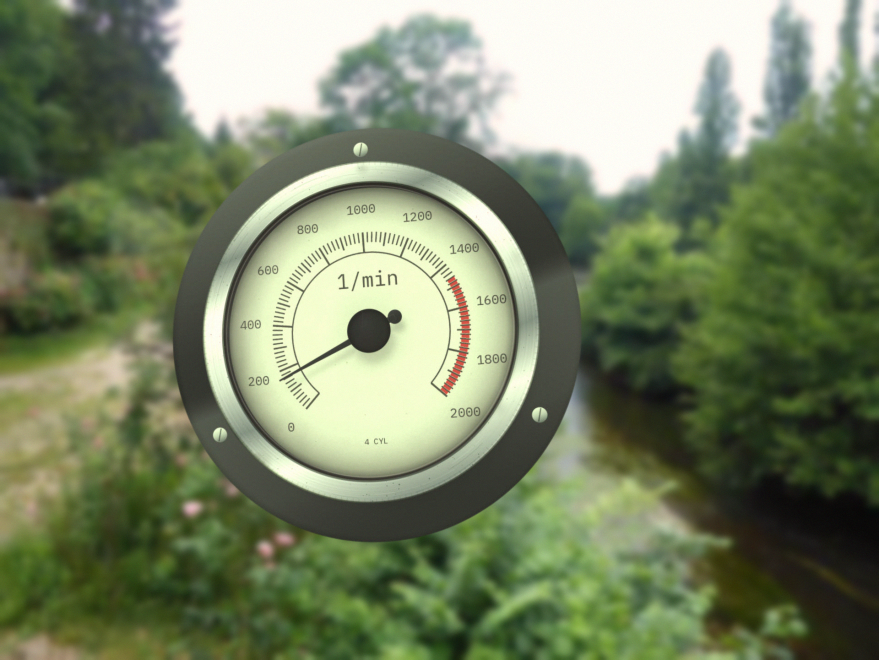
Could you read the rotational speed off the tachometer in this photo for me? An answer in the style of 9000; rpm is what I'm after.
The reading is 160; rpm
